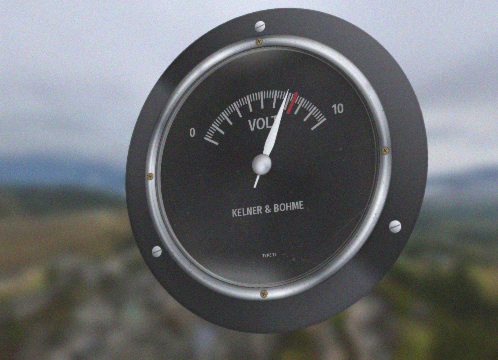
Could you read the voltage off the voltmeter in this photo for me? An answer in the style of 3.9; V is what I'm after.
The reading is 7; V
